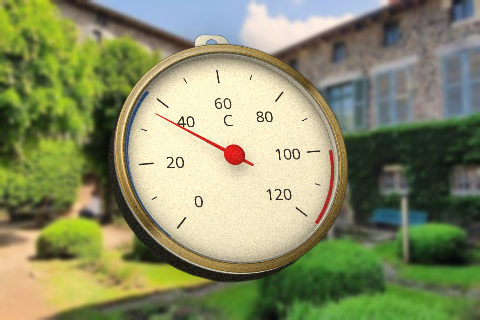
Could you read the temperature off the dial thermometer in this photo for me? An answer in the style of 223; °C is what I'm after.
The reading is 35; °C
